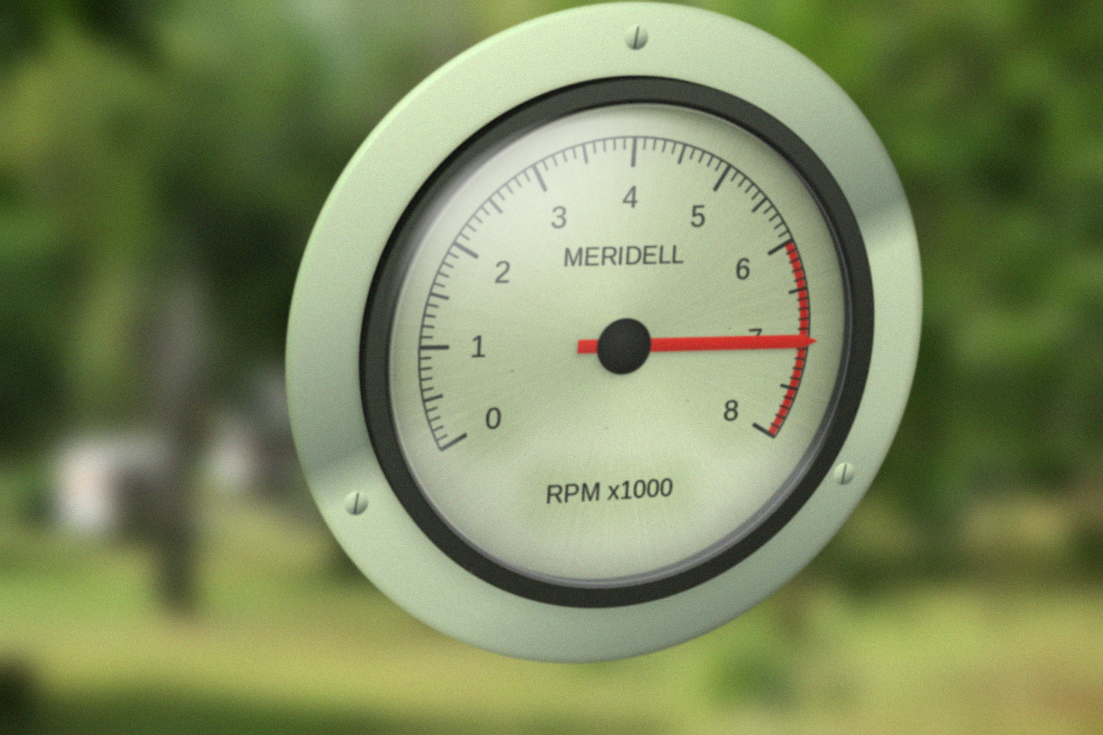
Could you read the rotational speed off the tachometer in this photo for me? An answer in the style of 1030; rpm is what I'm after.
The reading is 7000; rpm
